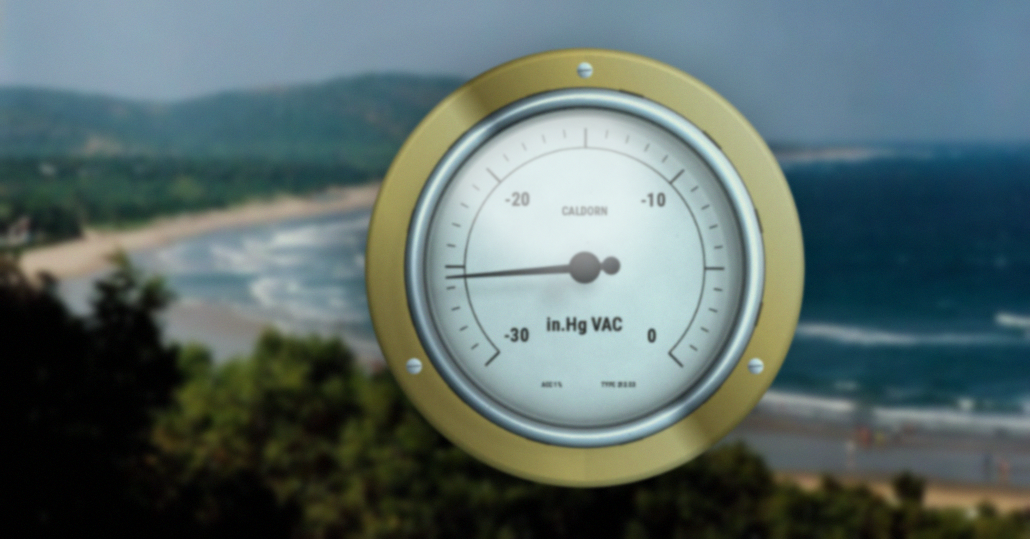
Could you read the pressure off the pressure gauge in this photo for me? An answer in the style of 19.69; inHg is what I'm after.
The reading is -25.5; inHg
